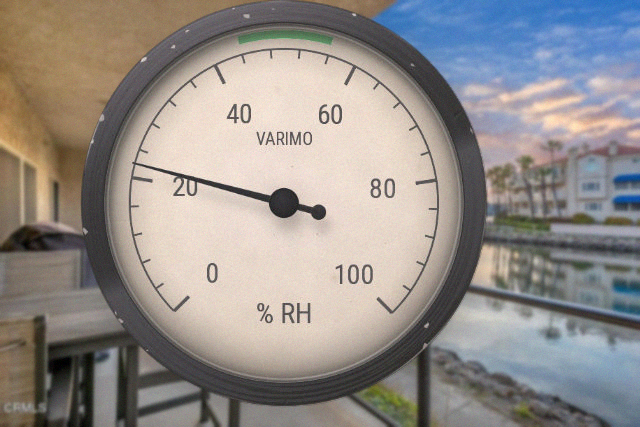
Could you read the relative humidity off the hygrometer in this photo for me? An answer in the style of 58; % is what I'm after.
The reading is 22; %
